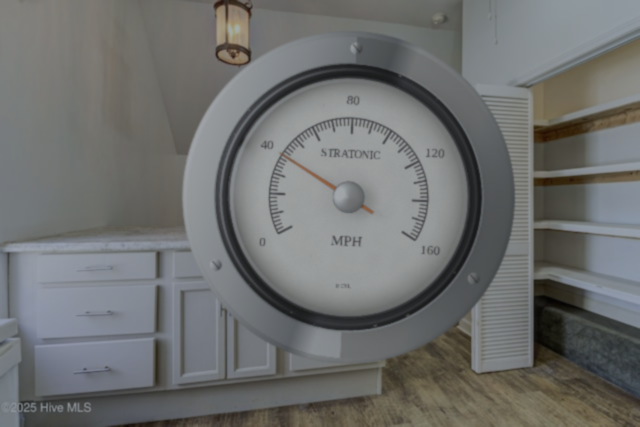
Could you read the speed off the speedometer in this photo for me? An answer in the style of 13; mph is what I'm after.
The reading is 40; mph
